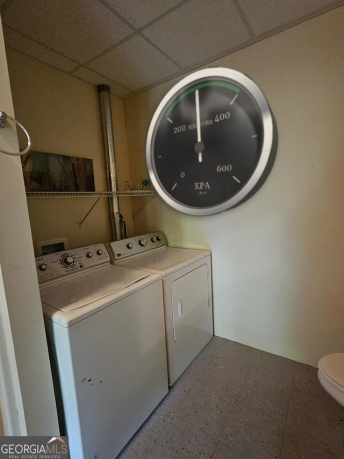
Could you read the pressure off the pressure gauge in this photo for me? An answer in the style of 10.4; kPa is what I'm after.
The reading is 300; kPa
